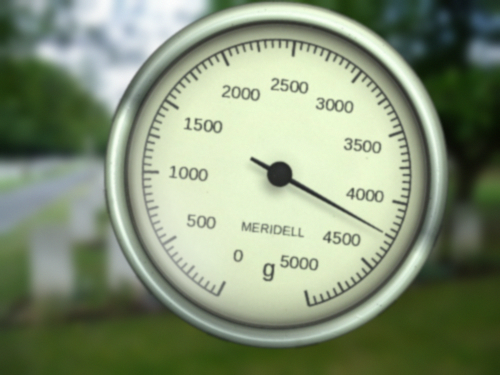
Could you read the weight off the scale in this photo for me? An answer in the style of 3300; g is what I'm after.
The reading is 4250; g
